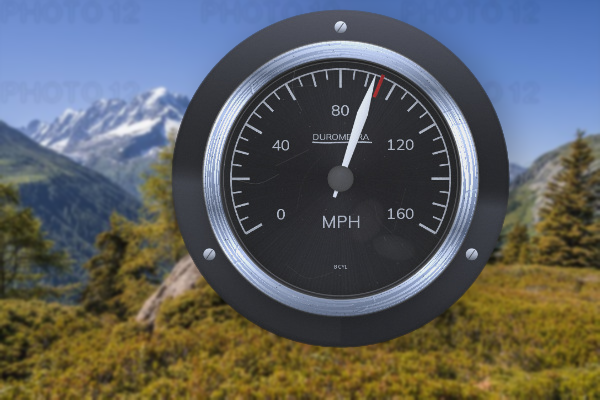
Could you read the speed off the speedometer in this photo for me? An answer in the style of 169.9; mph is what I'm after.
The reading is 92.5; mph
